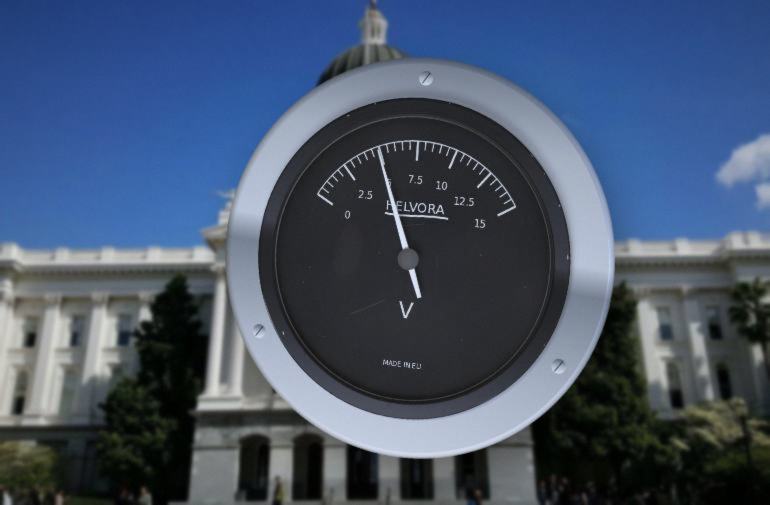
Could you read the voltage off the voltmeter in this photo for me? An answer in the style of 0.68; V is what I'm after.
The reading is 5; V
